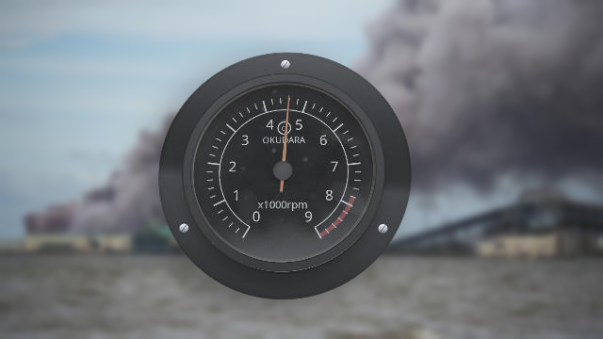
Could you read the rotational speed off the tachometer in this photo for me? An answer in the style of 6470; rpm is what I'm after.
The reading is 4600; rpm
